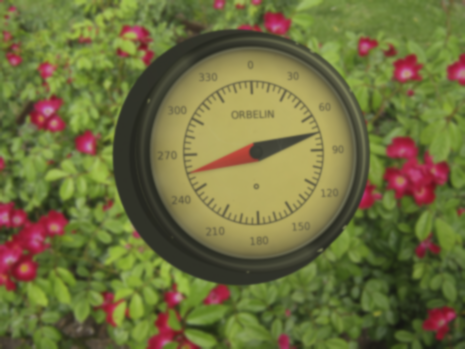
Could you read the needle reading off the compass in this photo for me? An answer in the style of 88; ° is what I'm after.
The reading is 255; °
